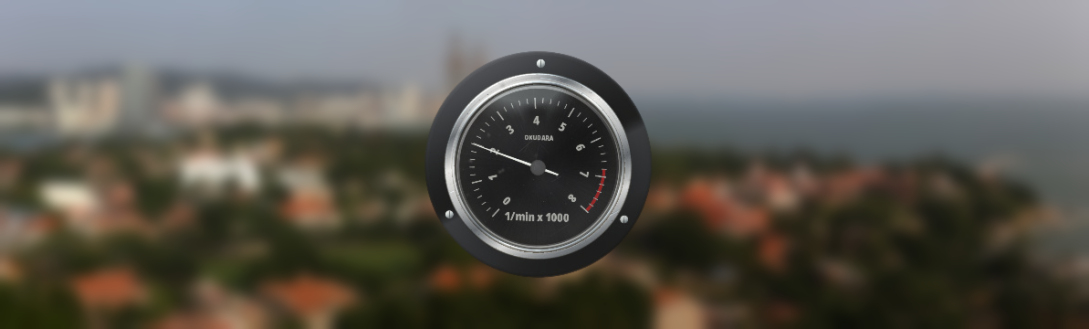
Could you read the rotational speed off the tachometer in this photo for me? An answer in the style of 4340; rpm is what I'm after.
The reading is 2000; rpm
